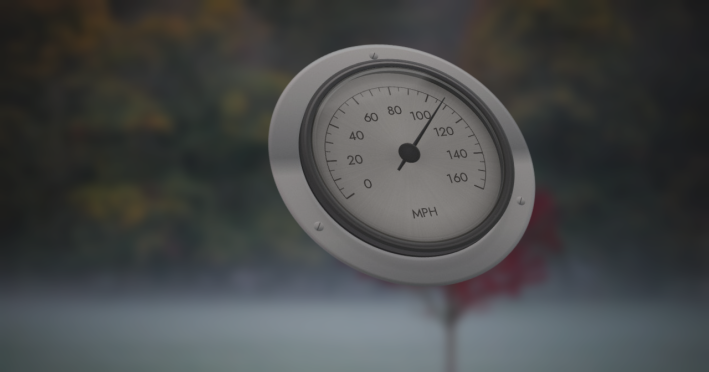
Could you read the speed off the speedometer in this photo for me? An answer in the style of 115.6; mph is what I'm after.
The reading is 107.5; mph
